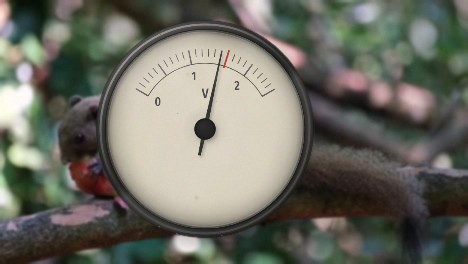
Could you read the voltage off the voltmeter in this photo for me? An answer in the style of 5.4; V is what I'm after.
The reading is 1.5; V
